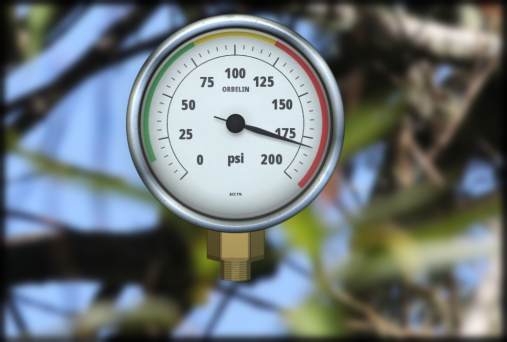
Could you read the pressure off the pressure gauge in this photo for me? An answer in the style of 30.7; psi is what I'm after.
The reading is 180; psi
